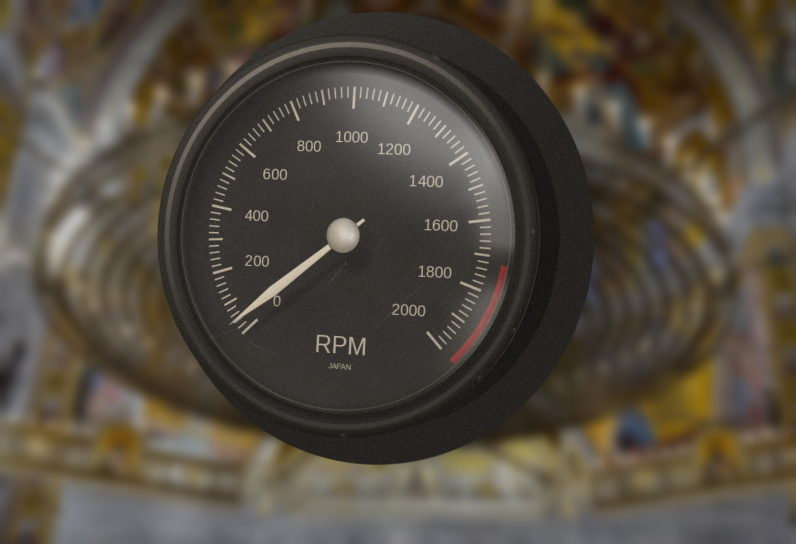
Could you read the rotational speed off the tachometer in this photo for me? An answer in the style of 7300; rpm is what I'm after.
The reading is 40; rpm
